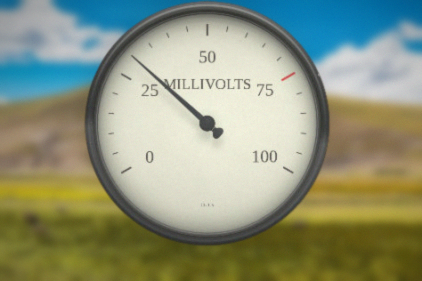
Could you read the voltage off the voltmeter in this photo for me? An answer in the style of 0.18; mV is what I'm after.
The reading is 30; mV
